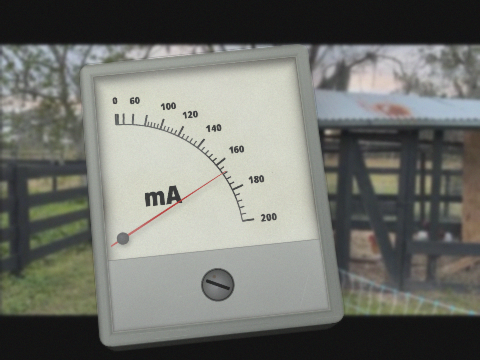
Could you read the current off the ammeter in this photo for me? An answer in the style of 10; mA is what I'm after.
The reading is 168; mA
